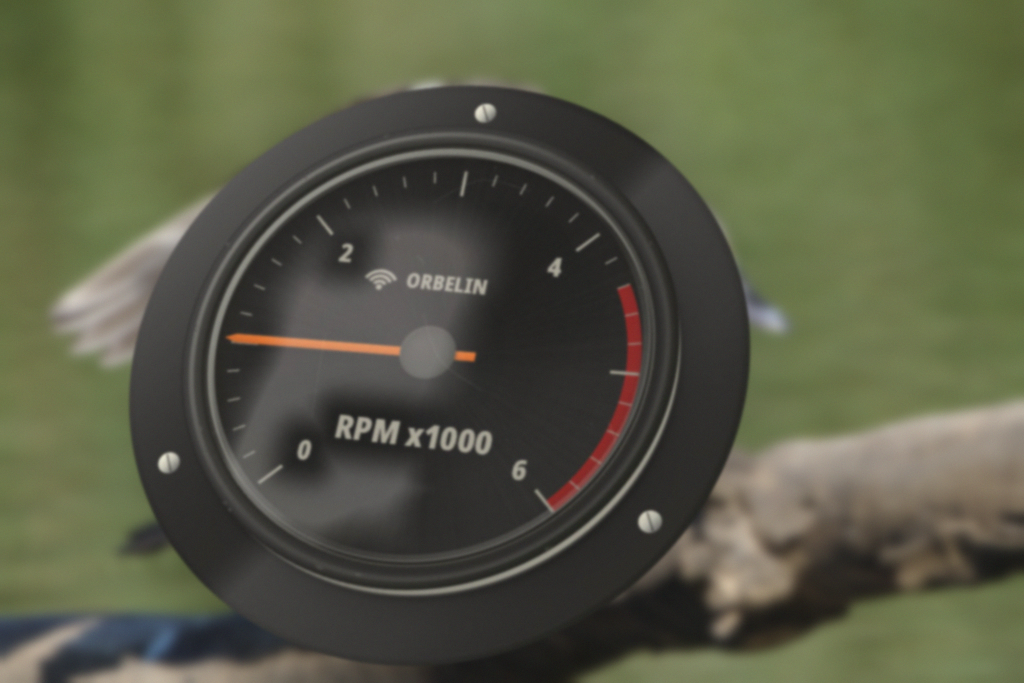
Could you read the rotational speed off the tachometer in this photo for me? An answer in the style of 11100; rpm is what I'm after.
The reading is 1000; rpm
